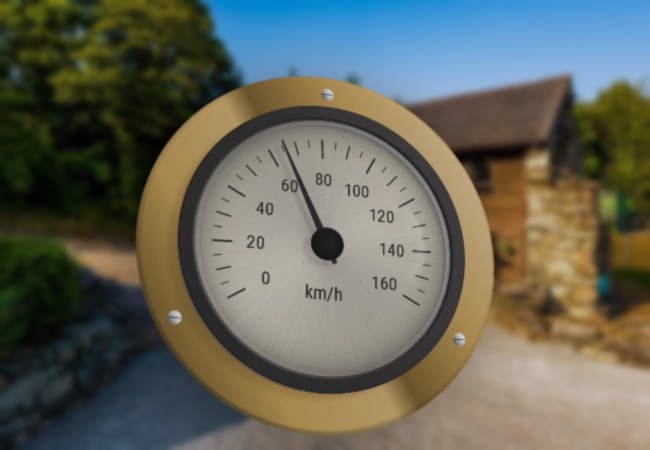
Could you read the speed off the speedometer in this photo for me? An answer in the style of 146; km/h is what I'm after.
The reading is 65; km/h
